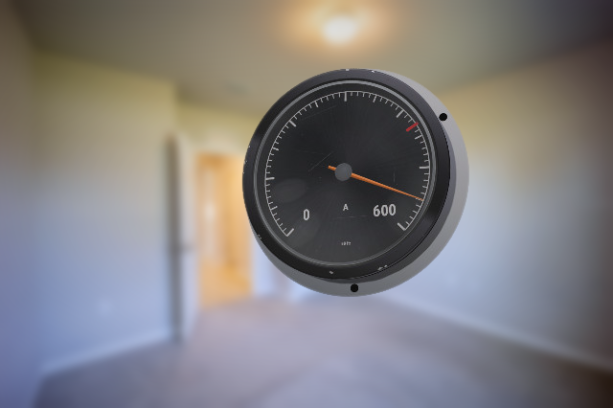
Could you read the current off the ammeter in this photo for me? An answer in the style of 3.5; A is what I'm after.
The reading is 550; A
